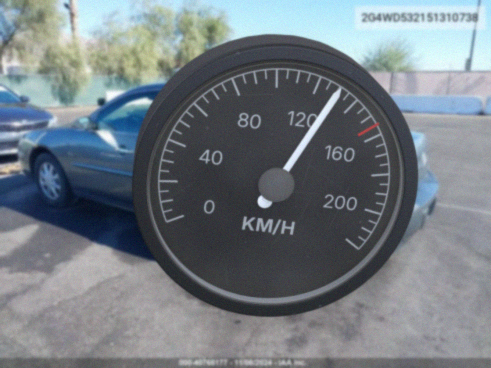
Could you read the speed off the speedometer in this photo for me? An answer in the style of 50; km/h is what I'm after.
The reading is 130; km/h
